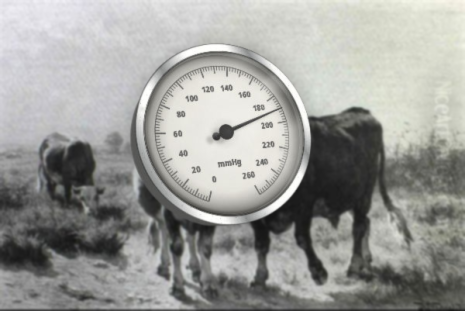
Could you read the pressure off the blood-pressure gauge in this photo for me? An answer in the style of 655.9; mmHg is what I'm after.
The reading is 190; mmHg
